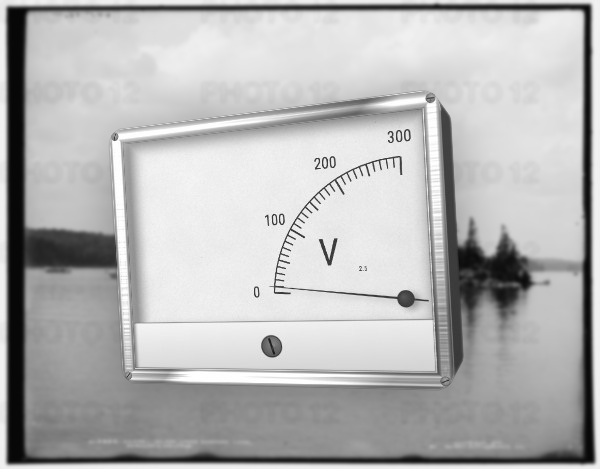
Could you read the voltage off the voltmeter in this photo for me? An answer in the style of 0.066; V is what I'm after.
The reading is 10; V
